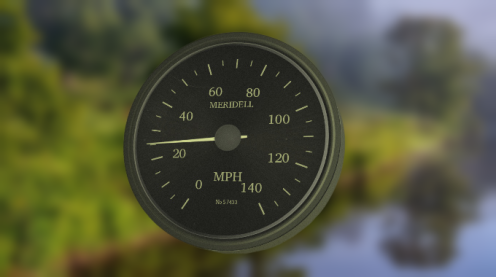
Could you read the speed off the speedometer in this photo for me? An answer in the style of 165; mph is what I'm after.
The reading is 25; mph
